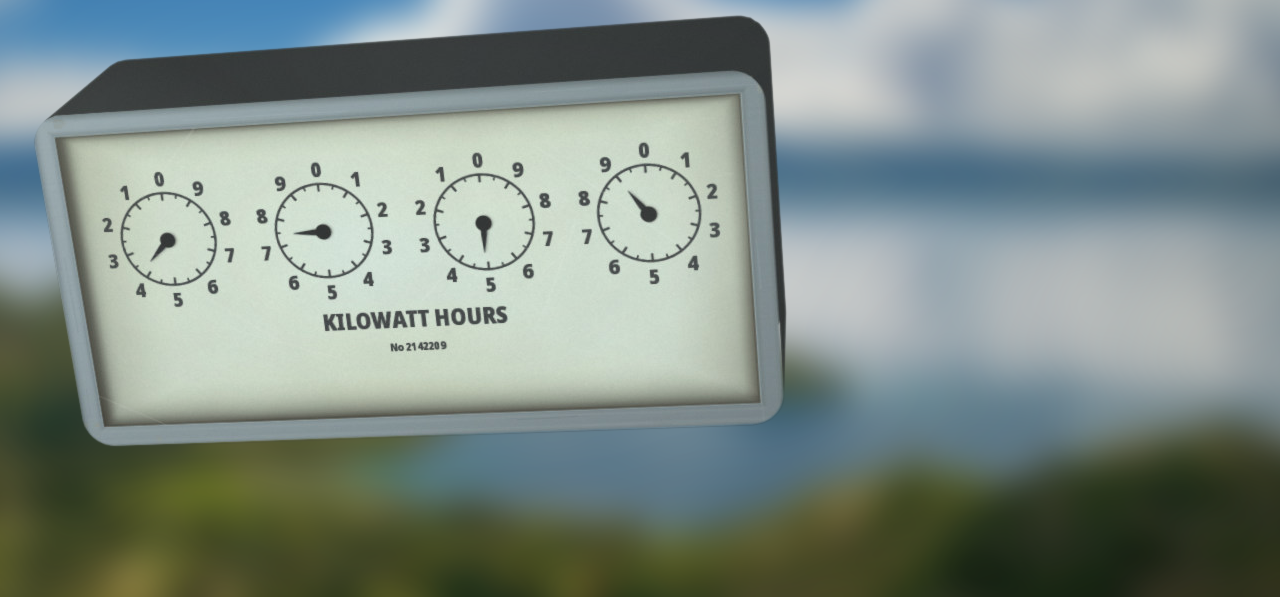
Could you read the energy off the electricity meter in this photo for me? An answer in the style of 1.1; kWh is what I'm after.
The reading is 3749; kWh
